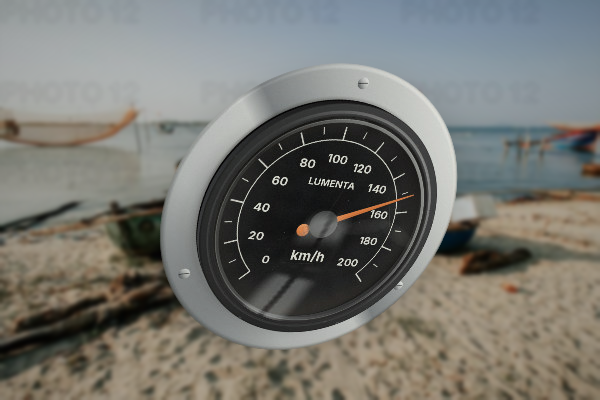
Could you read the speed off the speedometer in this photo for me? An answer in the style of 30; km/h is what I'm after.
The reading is 150; km/h
